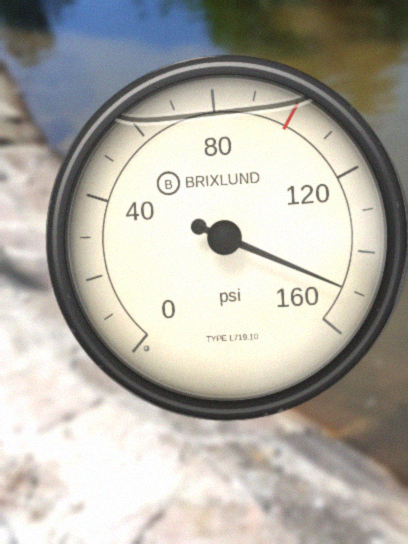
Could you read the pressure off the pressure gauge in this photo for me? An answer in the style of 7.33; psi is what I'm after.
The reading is 150; psi
